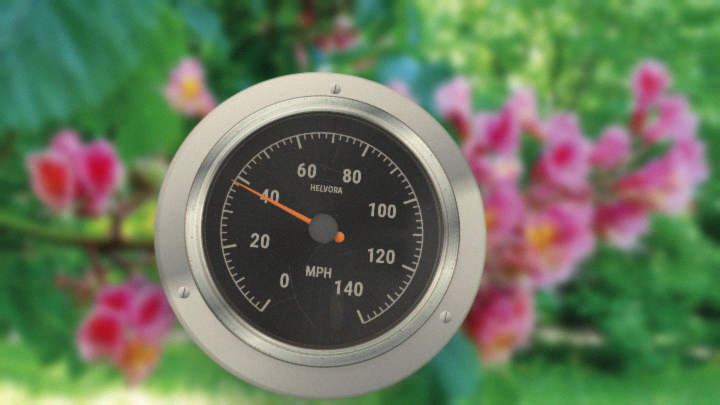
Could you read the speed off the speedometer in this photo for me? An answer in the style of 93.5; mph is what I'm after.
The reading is 38; mph
